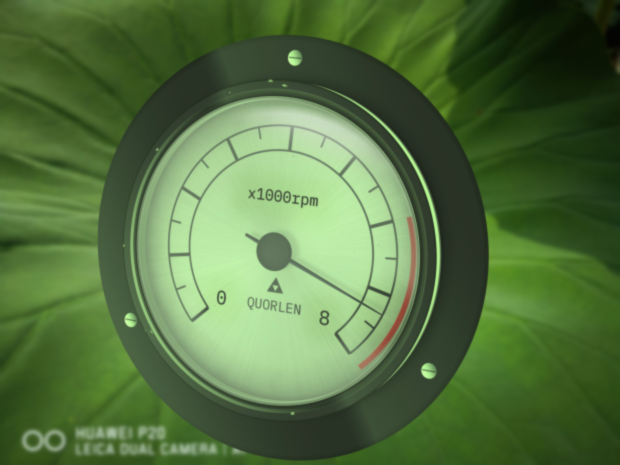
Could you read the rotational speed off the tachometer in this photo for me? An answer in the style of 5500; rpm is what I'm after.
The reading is 7250; rpm
